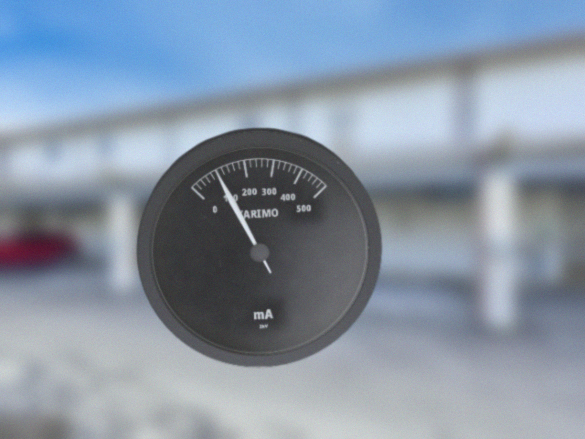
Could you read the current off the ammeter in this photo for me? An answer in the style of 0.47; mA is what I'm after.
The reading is 100; mA
